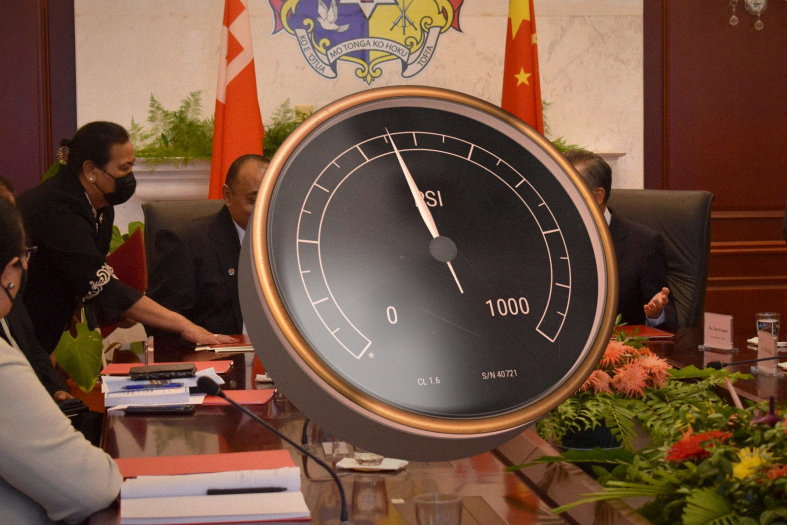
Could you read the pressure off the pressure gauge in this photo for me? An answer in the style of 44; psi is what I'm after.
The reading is 450; psi
